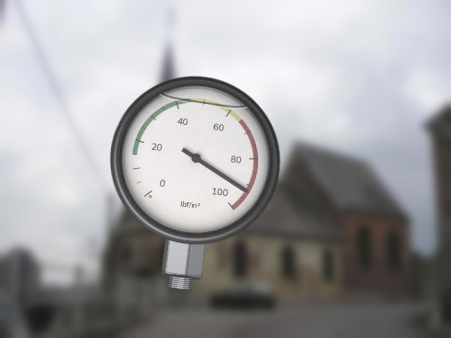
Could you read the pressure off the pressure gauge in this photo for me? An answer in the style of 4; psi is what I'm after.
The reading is 92.5; psi
